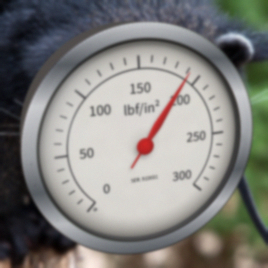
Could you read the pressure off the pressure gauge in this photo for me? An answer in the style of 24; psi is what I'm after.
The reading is 190; psi
